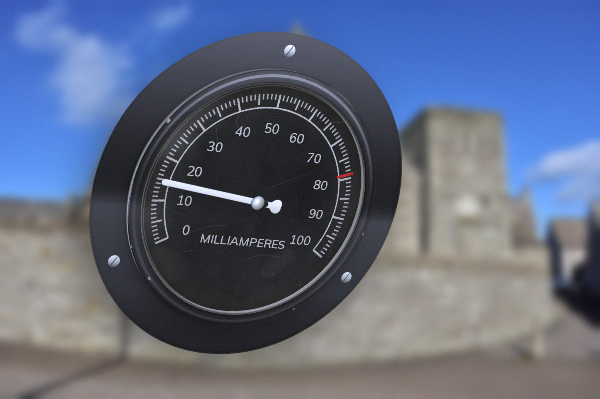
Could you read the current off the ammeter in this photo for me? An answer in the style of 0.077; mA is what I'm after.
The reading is 15; mA
